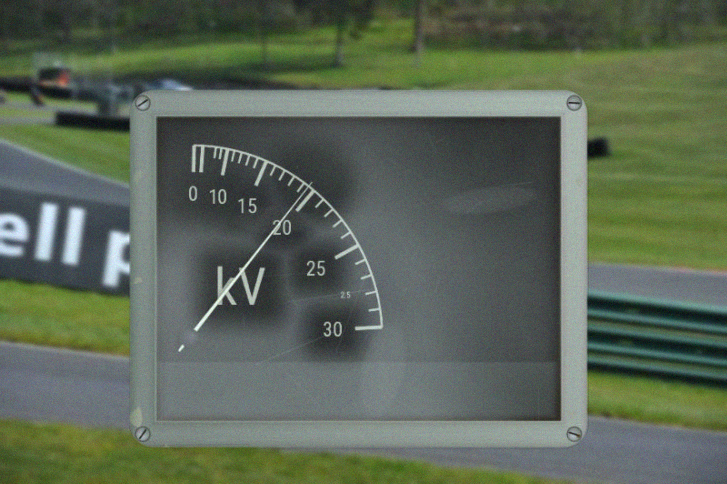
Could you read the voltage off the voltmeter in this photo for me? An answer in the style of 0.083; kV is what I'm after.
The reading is 19.5; kV
